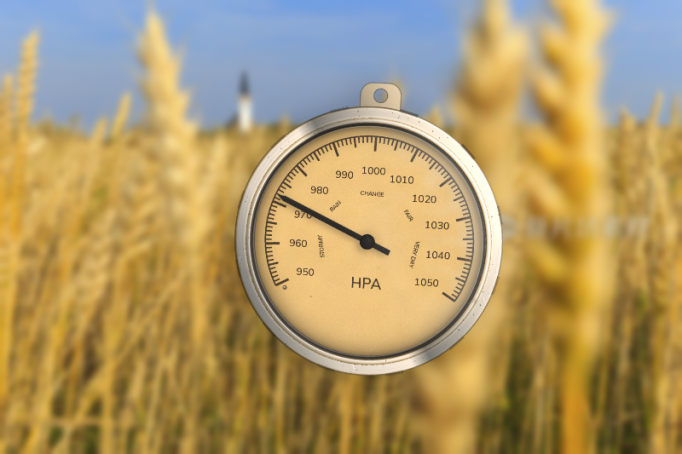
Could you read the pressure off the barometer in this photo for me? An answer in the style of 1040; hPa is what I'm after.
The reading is 972; hPa
